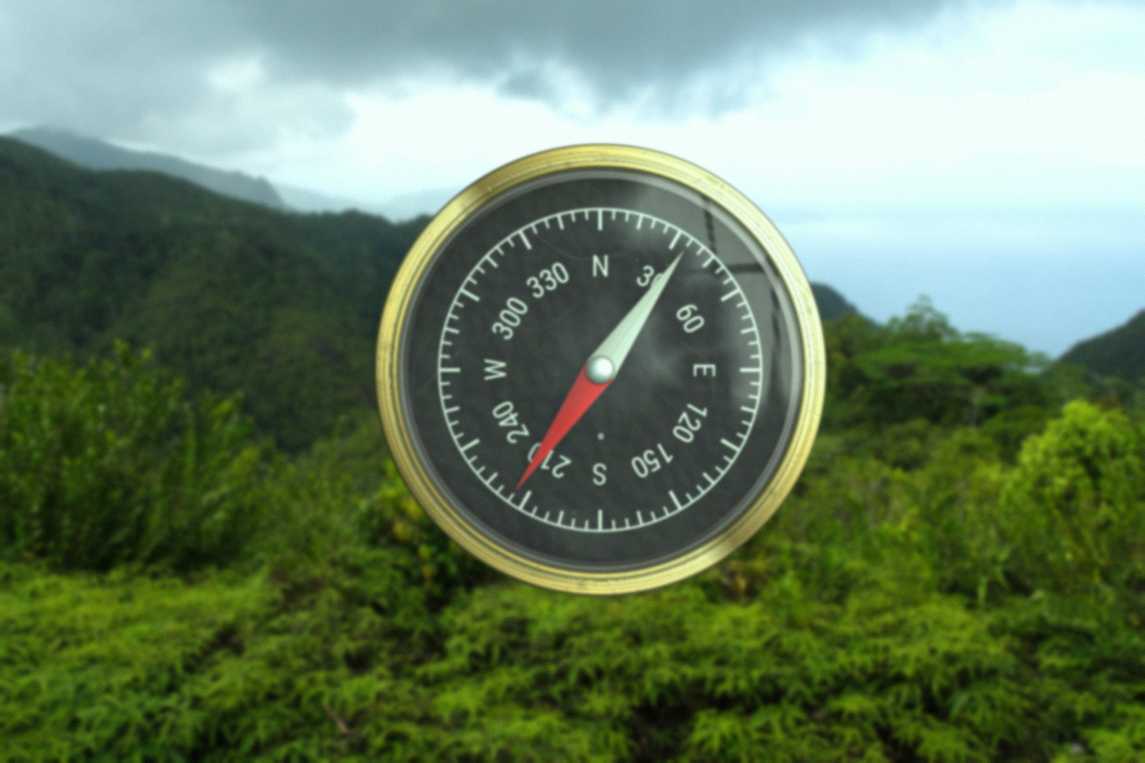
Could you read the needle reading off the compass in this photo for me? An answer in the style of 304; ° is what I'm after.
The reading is 215; °
